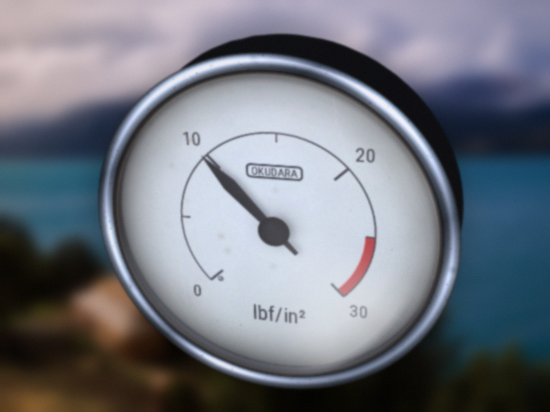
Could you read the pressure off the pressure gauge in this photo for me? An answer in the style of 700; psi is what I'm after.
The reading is 10; psi
